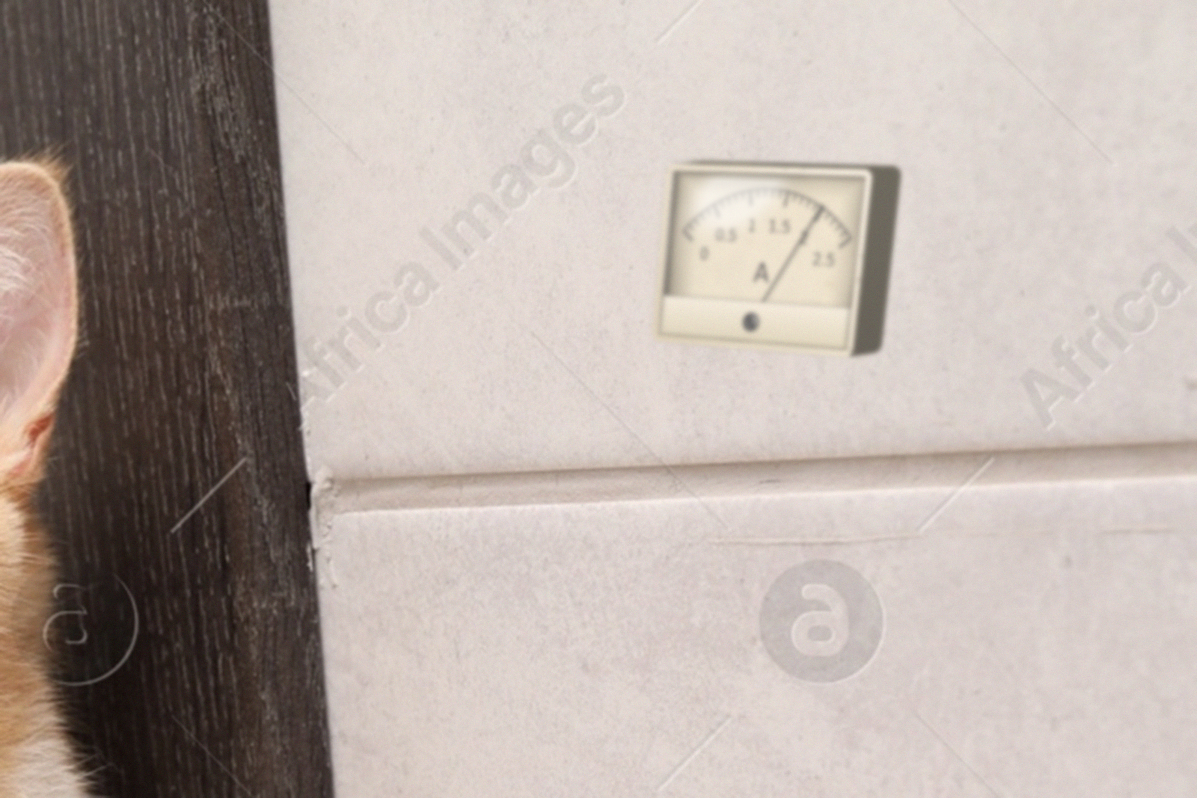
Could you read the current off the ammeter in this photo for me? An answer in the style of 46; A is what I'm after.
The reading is 2; A
